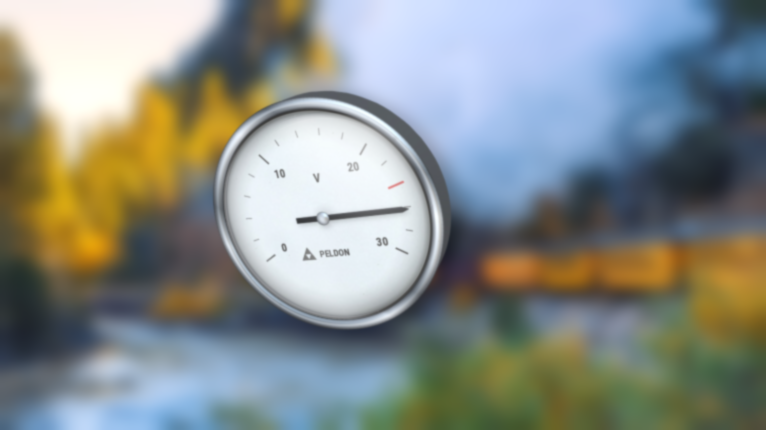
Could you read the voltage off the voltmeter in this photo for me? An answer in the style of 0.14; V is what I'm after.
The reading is 26; V
